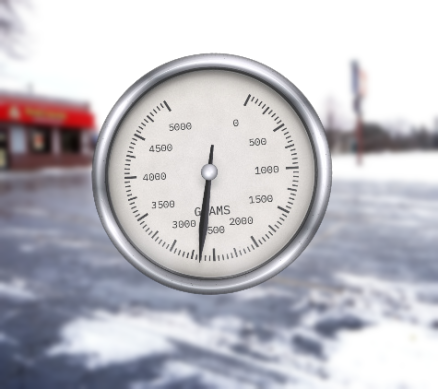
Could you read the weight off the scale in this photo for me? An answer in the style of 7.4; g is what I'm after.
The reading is 2650; g
